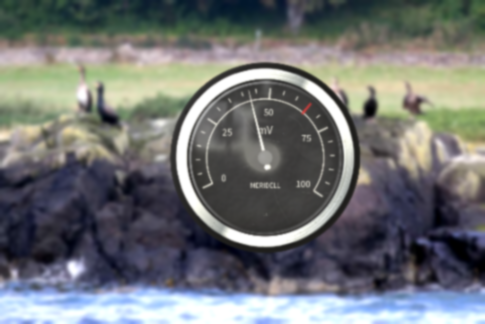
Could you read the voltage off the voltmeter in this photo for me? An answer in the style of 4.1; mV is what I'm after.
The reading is 42.5; mV
